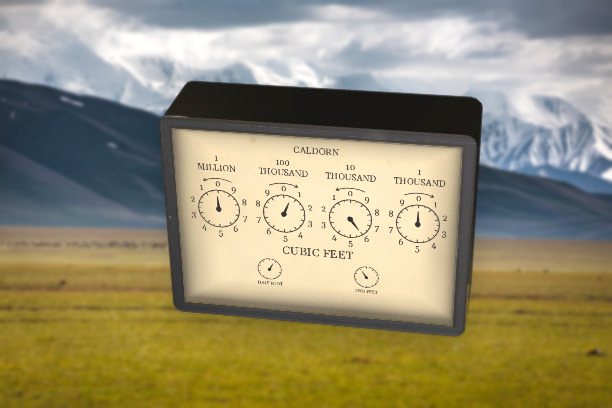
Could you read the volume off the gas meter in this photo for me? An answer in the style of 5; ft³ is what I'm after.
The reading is 6000; ft³
